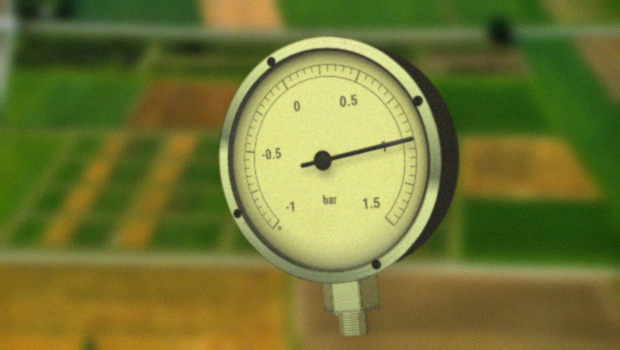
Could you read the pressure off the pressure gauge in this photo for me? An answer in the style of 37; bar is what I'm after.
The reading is 1; bar
